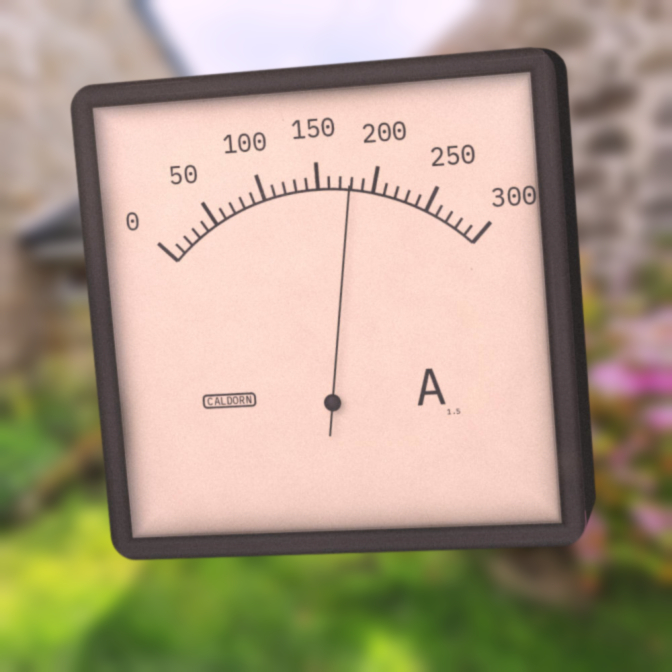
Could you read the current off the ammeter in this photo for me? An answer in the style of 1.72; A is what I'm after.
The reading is 180; A
